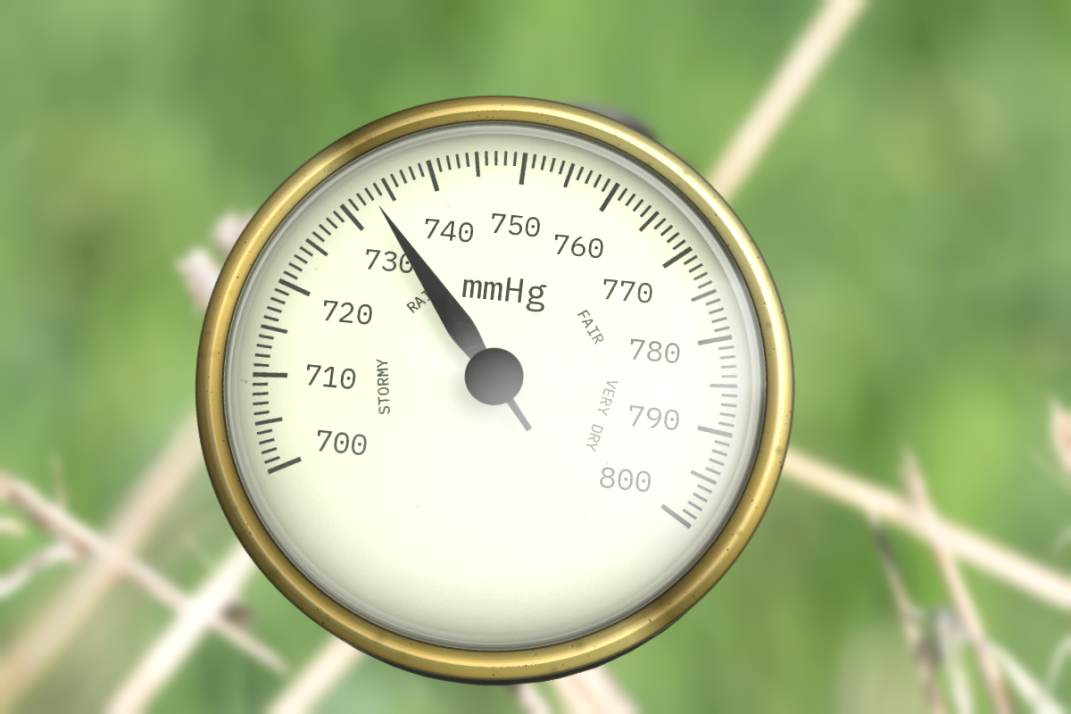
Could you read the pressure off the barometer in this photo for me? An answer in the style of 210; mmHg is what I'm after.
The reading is 733; mmHg
